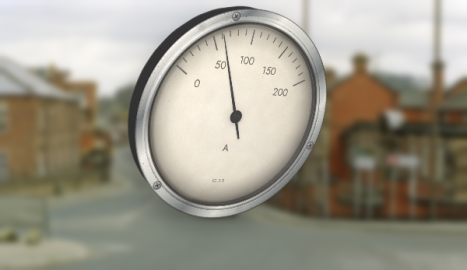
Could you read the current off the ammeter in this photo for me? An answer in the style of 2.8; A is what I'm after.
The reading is 60; A
